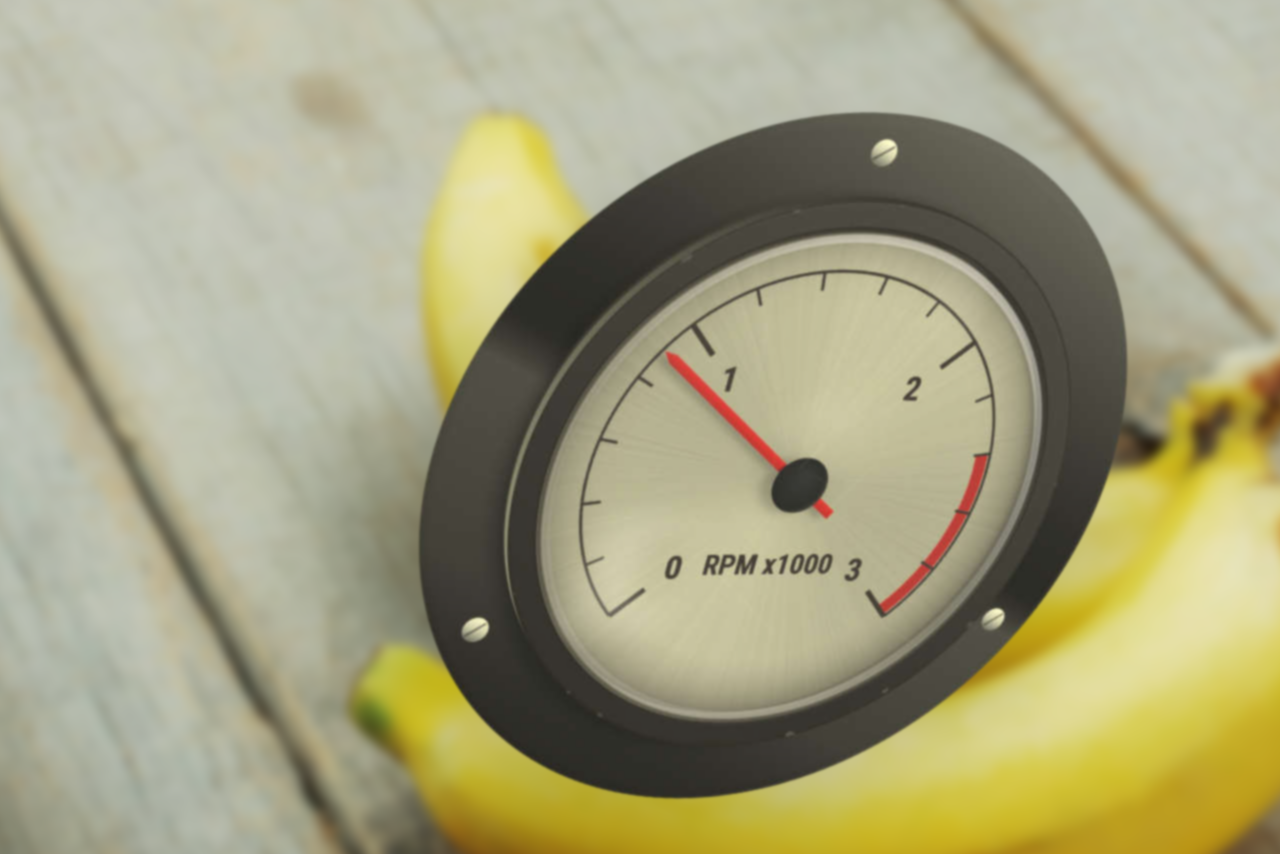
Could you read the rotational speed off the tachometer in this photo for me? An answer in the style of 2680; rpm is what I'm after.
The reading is 900; rpm
